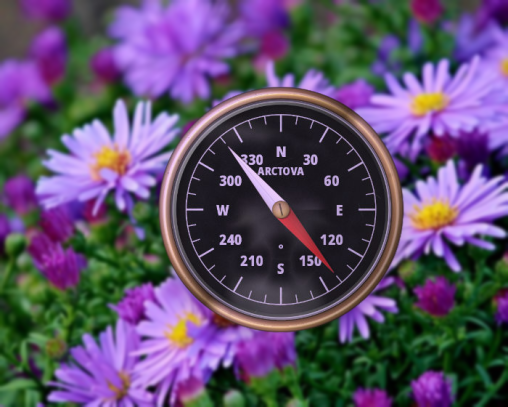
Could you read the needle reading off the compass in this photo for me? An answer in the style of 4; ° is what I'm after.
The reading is 140; °
